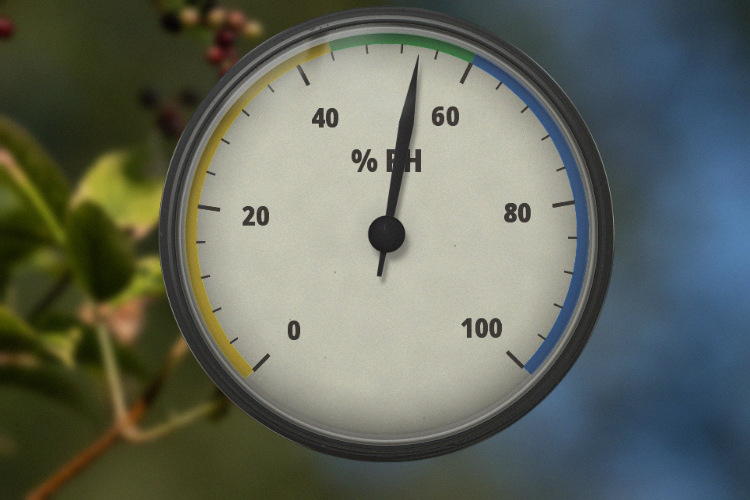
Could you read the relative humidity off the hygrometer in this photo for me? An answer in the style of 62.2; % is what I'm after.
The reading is 54; %
